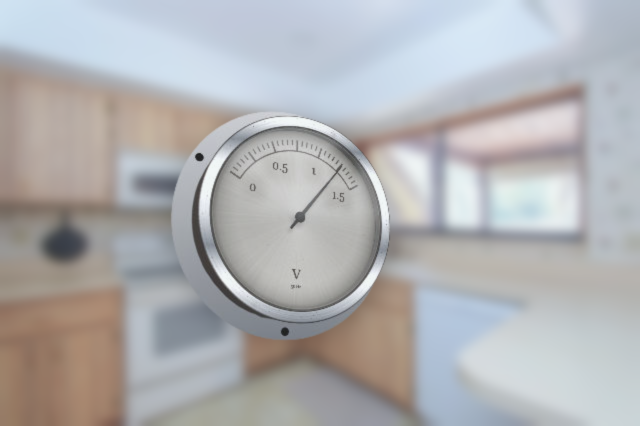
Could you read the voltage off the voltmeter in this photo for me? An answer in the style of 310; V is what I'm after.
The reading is 1.25; V
